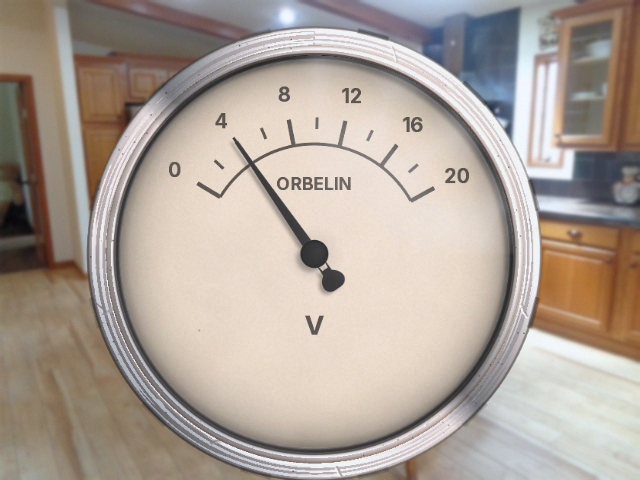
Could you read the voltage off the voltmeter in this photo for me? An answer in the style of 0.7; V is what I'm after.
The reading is 4; V
